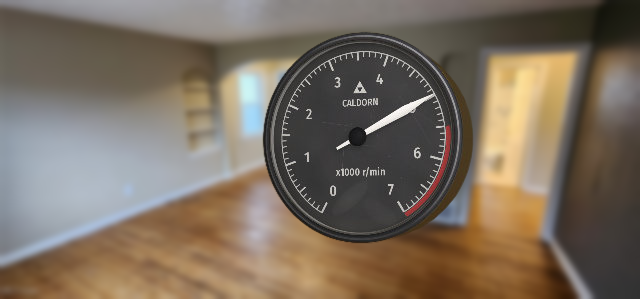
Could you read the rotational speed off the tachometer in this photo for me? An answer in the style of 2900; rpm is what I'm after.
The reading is 5000; rpm
